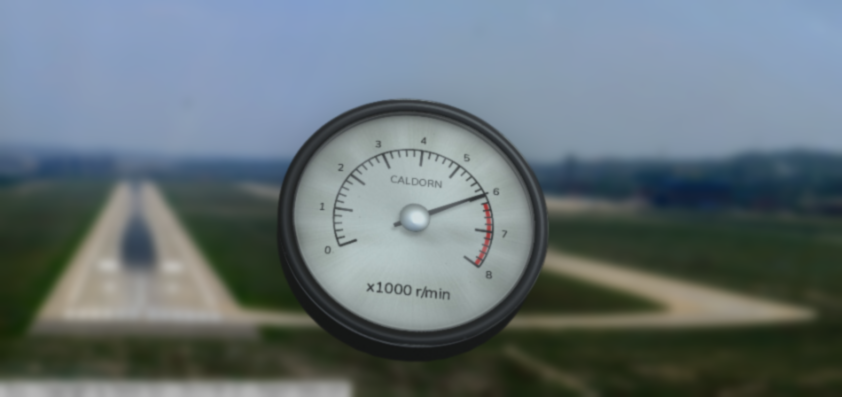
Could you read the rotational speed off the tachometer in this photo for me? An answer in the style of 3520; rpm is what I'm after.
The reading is 6000; rpm
